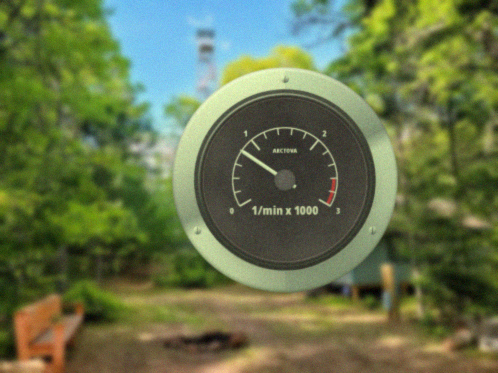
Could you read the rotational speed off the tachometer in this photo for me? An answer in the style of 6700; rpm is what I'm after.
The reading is 800; rpm
